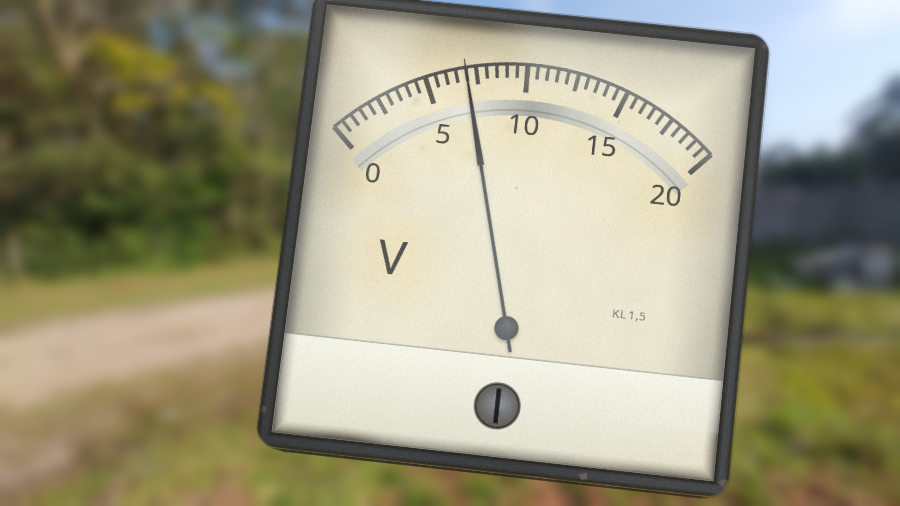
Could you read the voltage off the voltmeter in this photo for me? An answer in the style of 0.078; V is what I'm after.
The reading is 7; V
